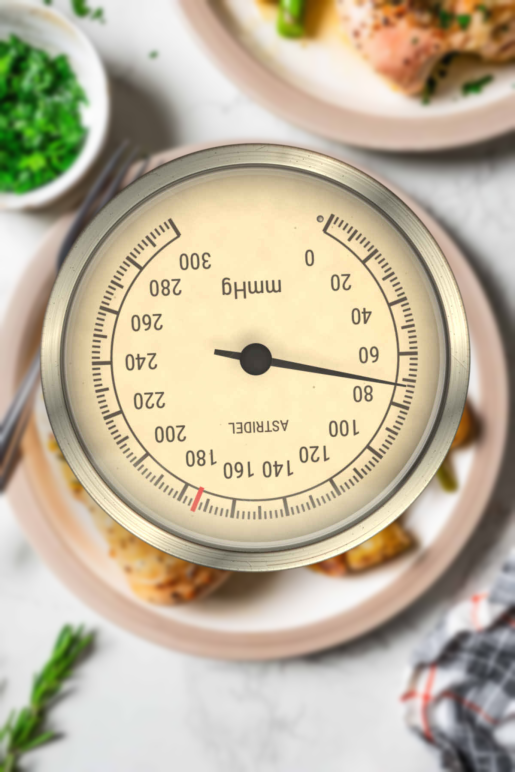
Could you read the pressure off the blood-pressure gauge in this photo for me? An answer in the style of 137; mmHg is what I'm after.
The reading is 72; mmHg
